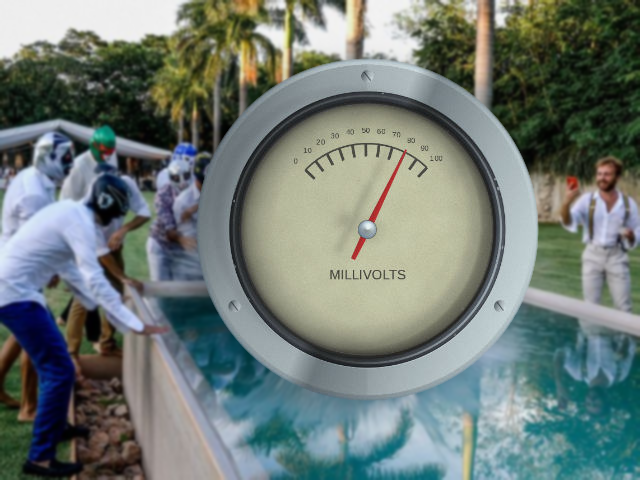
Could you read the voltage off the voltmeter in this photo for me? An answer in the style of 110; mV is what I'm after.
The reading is 80; mV
